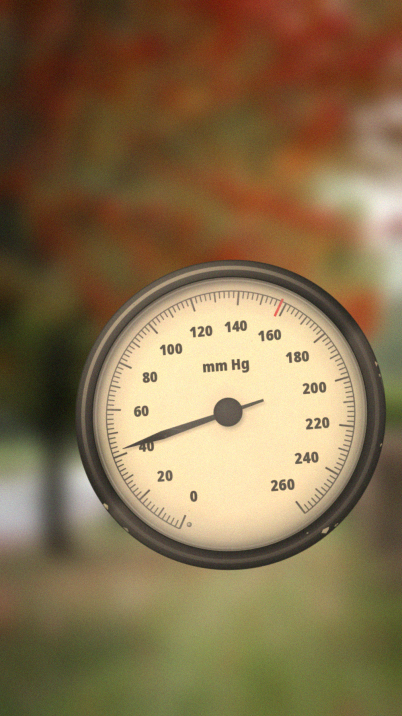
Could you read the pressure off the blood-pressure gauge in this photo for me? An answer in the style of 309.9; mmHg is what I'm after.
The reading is 42; mmHg
